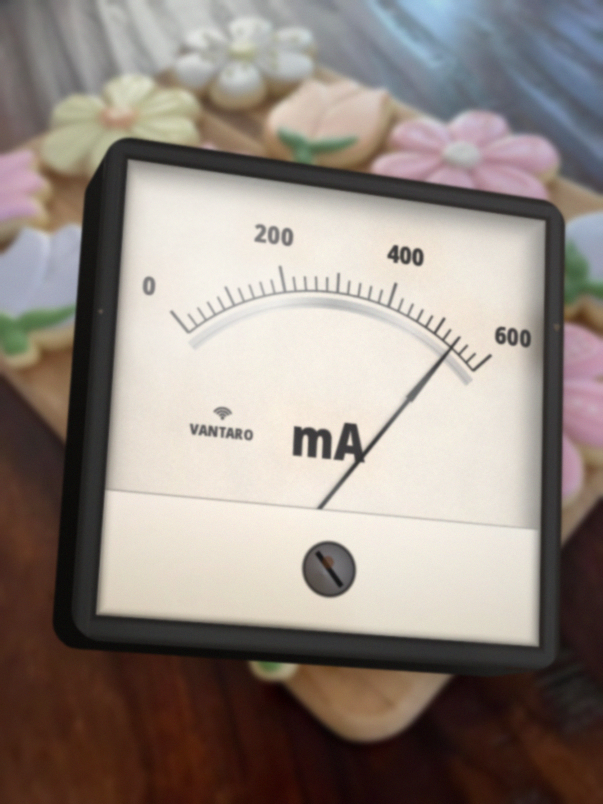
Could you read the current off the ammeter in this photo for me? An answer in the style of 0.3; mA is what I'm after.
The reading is 540; mA
